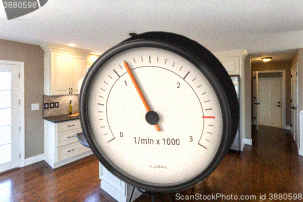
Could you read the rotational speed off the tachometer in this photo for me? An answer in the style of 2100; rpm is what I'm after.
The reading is 1200; rpm
